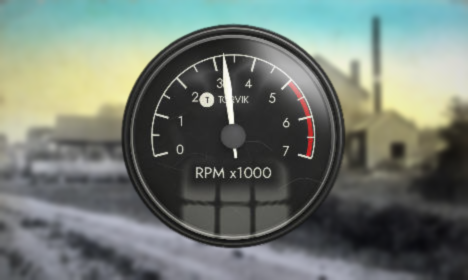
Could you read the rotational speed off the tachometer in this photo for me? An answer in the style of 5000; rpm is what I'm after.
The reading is 3250; rpm
